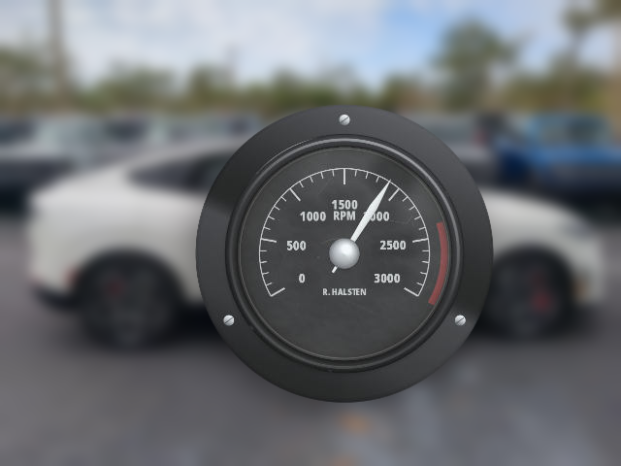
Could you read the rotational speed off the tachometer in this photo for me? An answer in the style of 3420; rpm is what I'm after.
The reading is 1900; rpm
